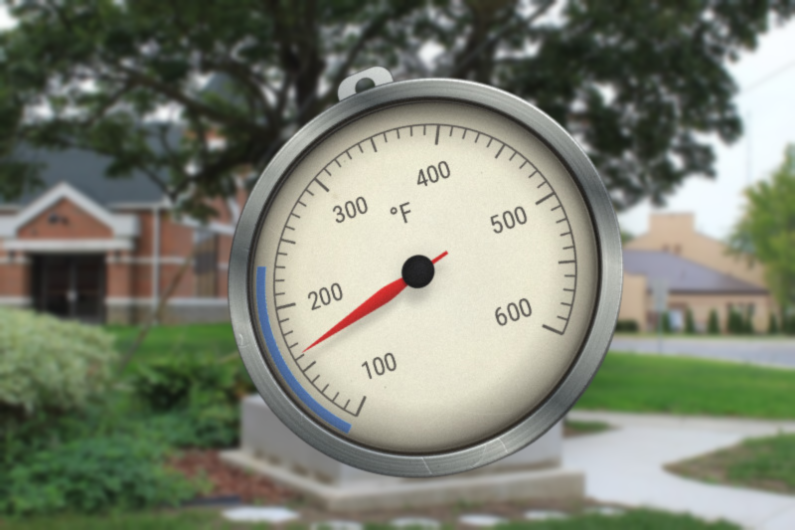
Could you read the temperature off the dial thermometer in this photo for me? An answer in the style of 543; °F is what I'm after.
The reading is 160; °F
